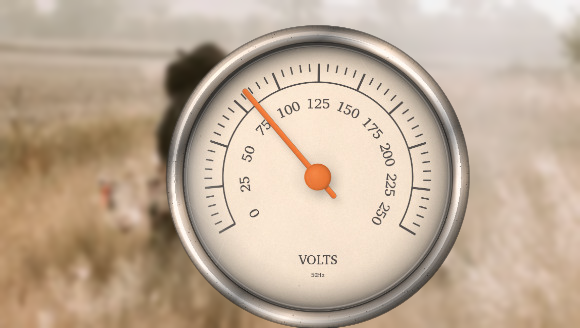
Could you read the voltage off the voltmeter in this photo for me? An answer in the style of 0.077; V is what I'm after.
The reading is 82.5; V
